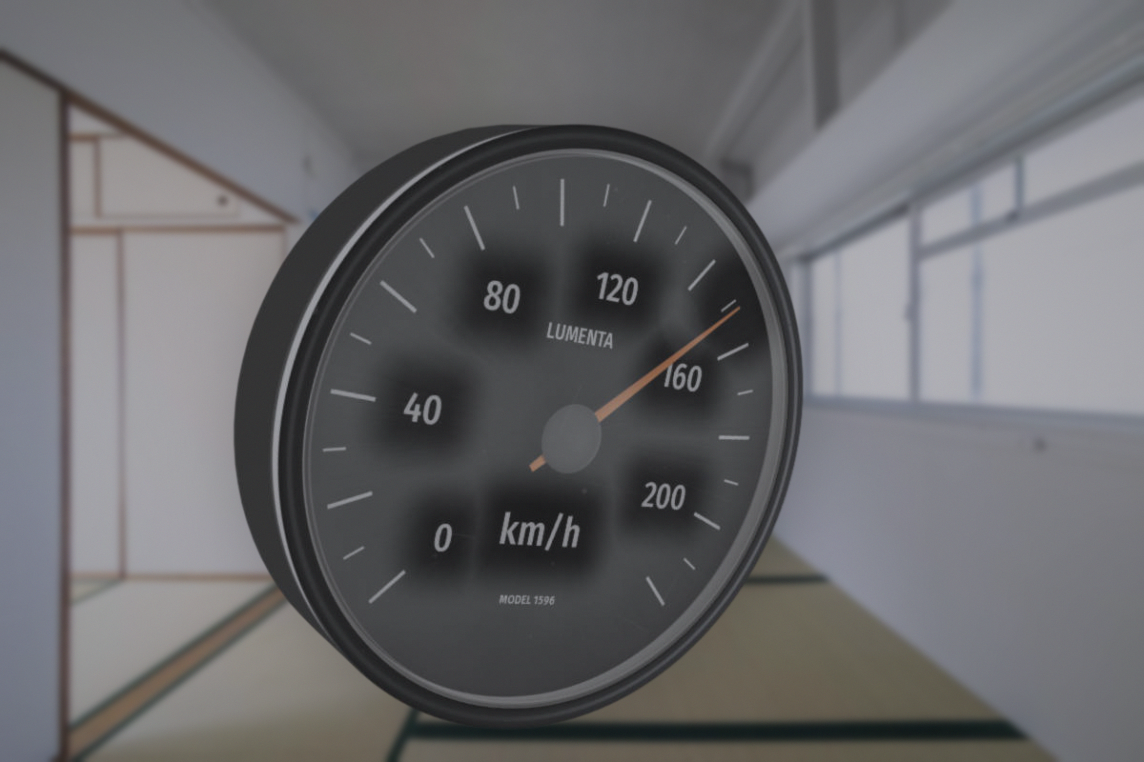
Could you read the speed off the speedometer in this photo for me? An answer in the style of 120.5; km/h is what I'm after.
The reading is 150; km/h
